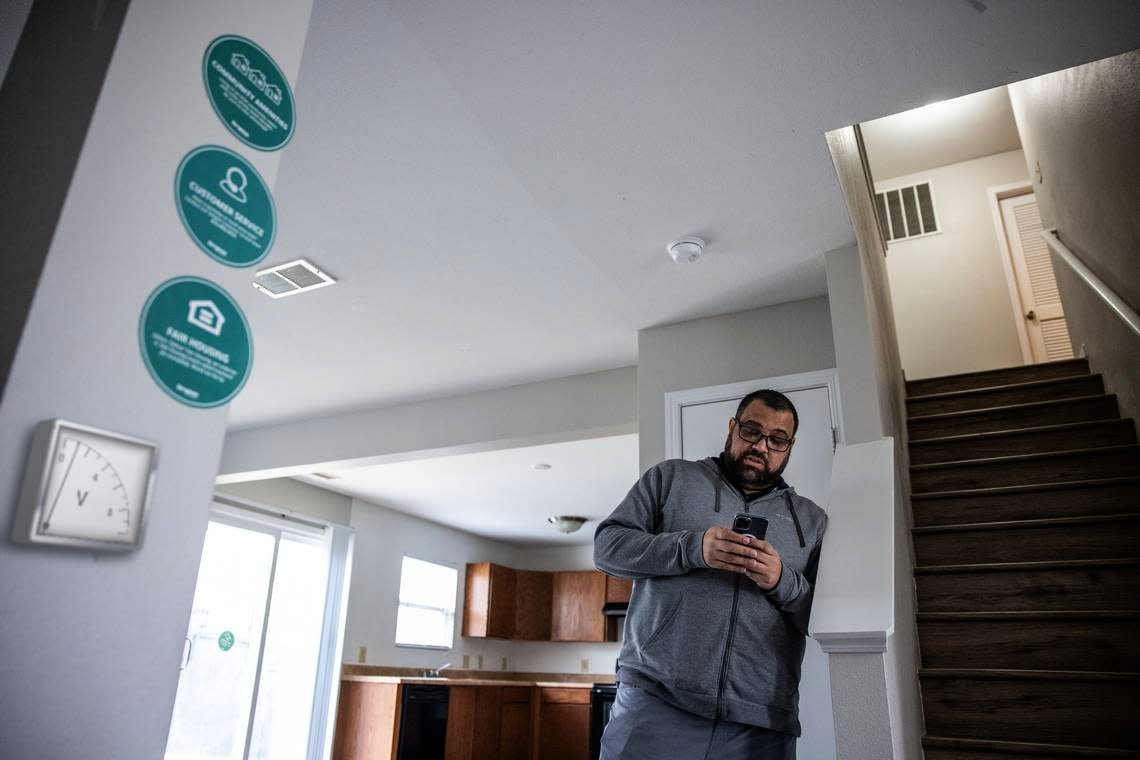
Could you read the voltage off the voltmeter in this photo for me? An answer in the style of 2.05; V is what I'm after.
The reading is 1; V
